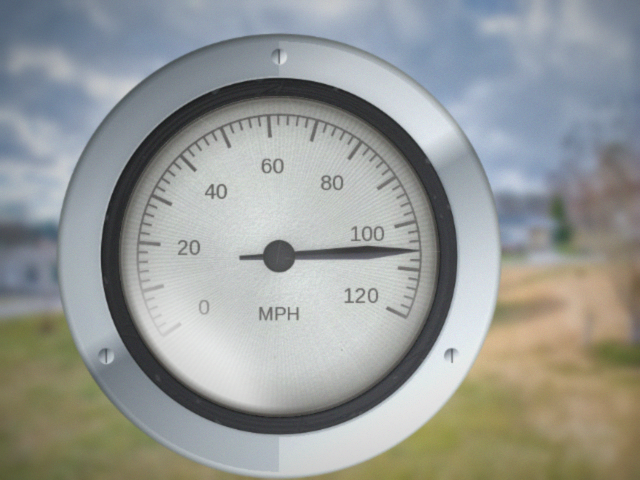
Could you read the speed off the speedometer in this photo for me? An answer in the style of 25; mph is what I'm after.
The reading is 106; mph
